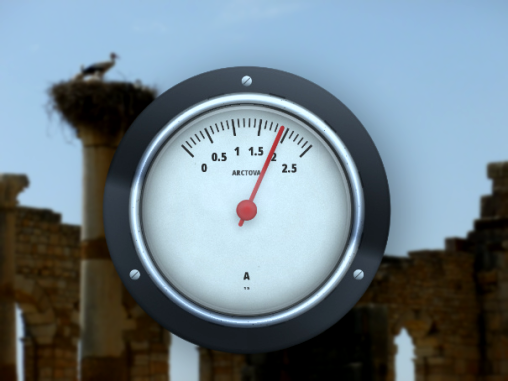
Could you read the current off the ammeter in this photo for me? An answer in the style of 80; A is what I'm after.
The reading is 1.9; A
